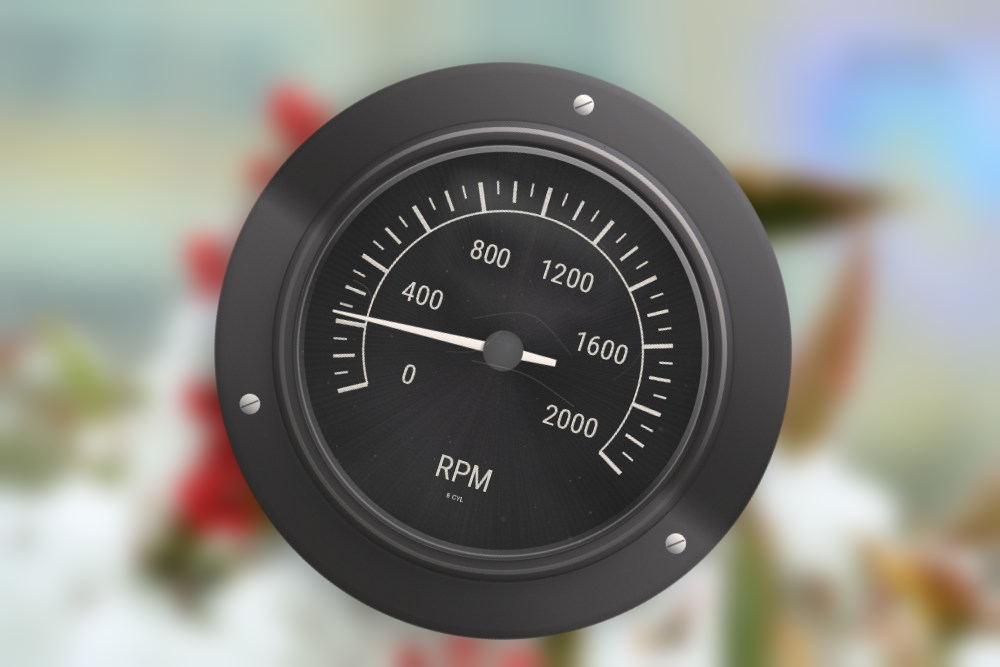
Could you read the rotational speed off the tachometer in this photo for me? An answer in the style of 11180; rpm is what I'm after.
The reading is 225; rpm
